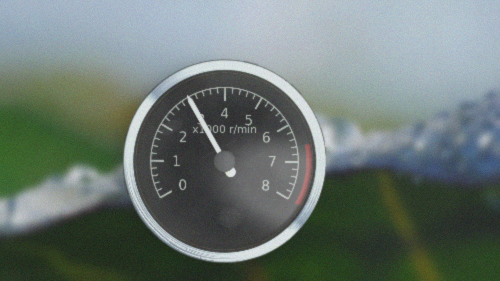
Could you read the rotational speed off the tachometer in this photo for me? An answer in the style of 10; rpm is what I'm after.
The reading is 3000; rpm
